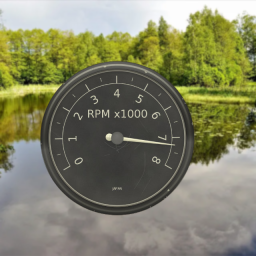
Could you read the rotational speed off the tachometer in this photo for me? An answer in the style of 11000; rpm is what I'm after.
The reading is 7250; rpm
